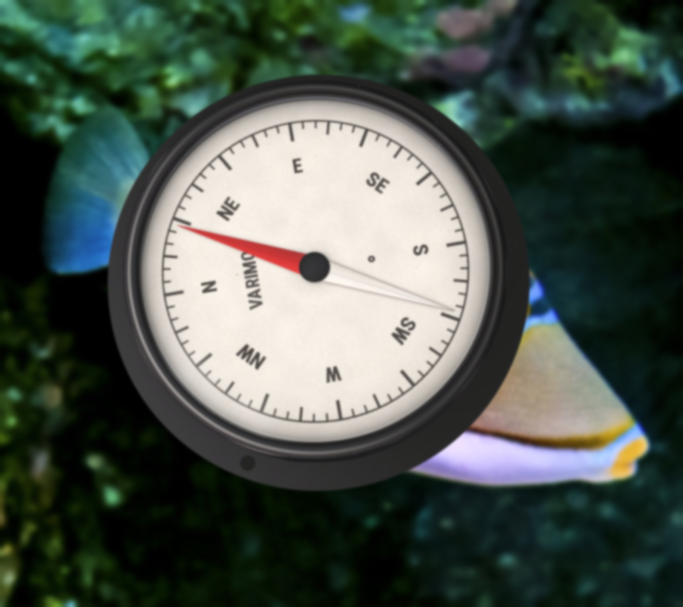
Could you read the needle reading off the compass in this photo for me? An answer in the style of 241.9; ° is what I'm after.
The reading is 27.5; °
